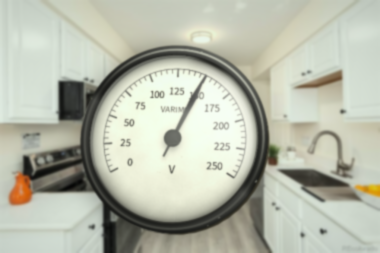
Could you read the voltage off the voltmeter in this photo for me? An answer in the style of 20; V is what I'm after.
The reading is 150; V
